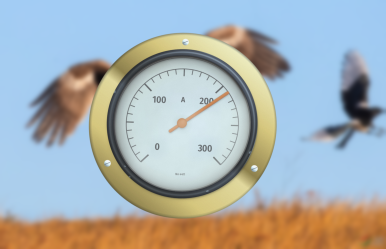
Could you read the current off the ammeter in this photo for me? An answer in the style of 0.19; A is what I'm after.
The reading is 210; A
